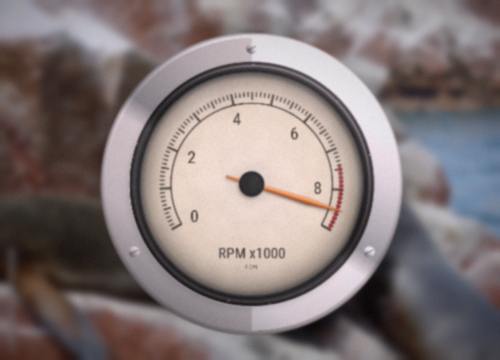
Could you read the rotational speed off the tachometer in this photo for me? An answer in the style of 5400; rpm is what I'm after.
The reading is 8500; rpm
